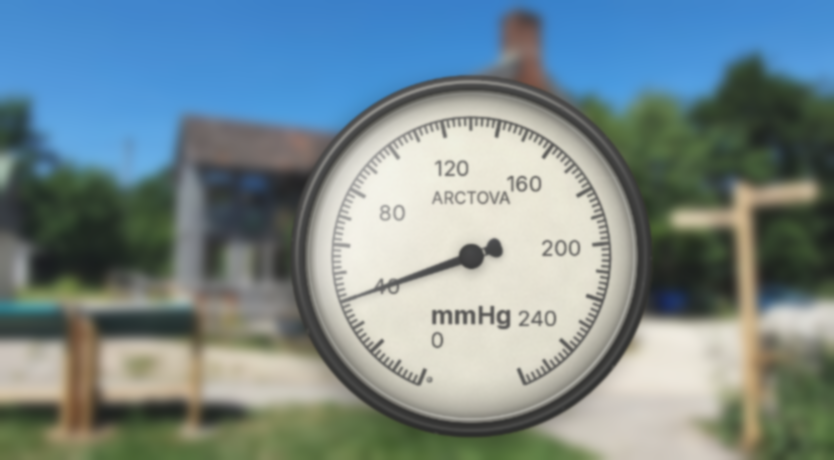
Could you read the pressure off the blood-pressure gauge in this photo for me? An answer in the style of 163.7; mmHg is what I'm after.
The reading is 40; mmHg
